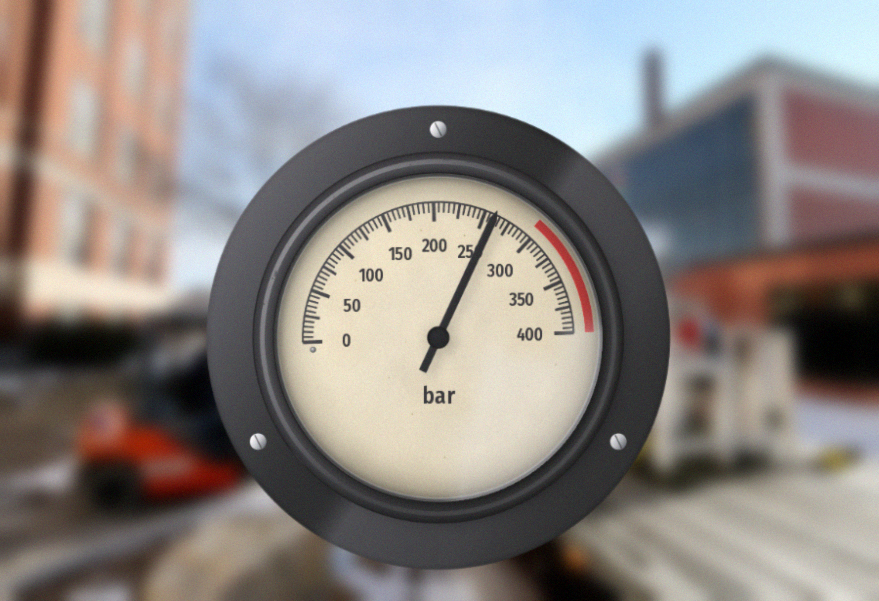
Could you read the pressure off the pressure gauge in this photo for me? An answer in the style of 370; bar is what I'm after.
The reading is 260; bar
